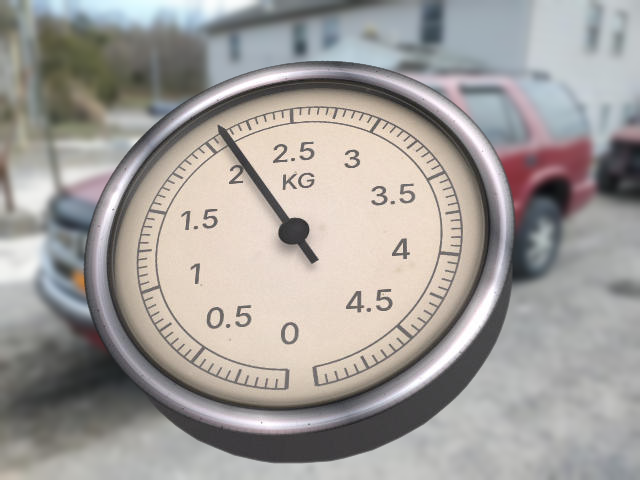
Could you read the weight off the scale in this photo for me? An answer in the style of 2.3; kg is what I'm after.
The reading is 2.1; kg
